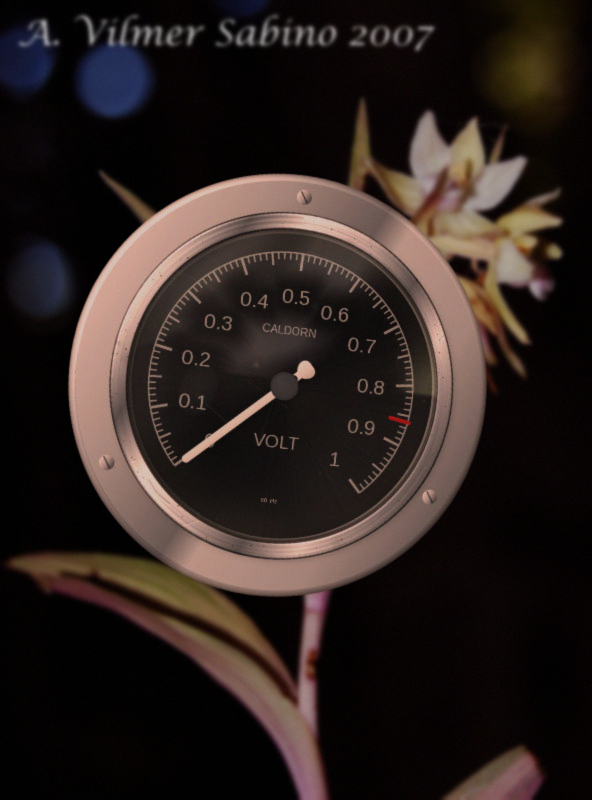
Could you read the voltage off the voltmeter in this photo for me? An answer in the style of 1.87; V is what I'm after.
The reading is 0; V
